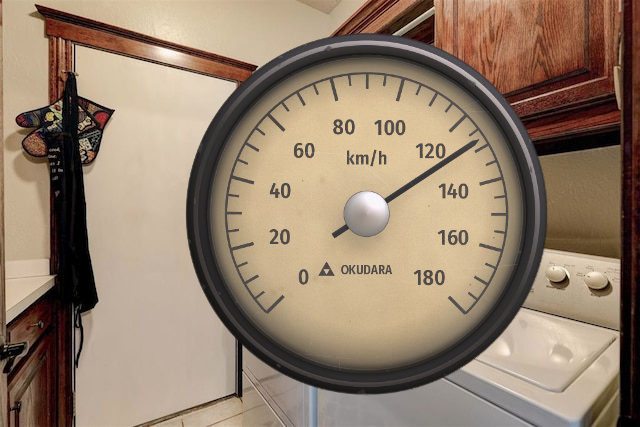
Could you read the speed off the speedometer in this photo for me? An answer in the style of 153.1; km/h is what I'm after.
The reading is 127.5; km/h
